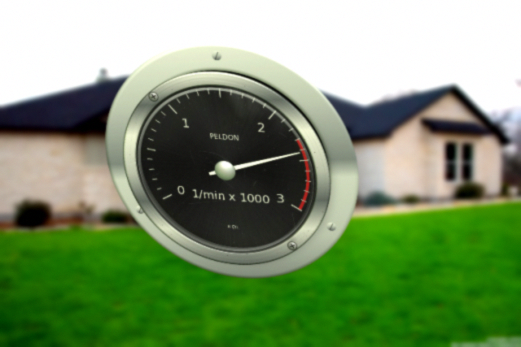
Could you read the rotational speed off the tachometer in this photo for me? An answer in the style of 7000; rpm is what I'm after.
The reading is 2400; rpm
